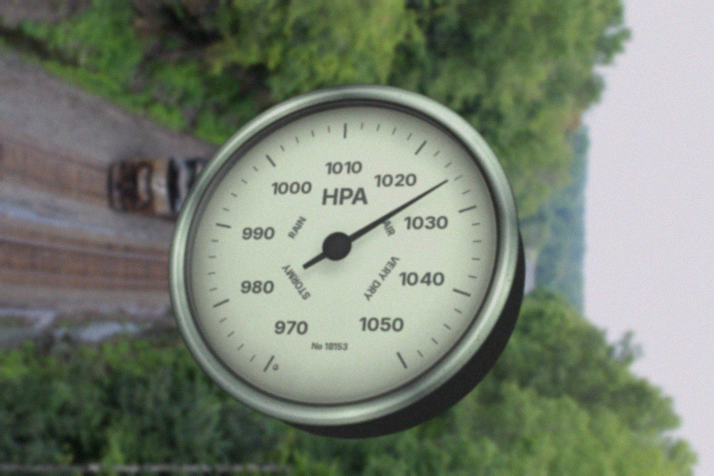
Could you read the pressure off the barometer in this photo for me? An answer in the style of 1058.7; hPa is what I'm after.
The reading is 1026; hPa
